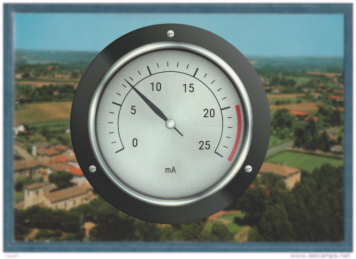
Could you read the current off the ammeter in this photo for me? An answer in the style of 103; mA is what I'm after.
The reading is 7.5; mA
